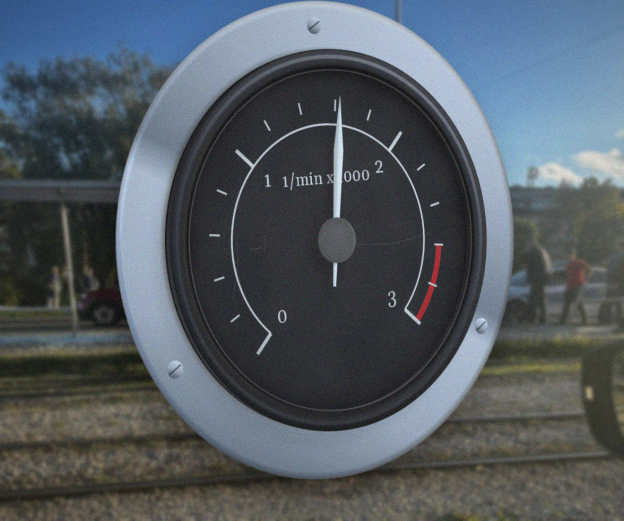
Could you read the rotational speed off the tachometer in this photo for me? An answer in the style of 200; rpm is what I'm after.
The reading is 1600; rpm
